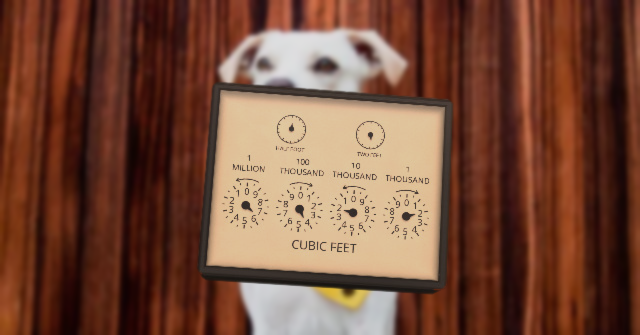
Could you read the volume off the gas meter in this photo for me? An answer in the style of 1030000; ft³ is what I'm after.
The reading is 642200; ft³
